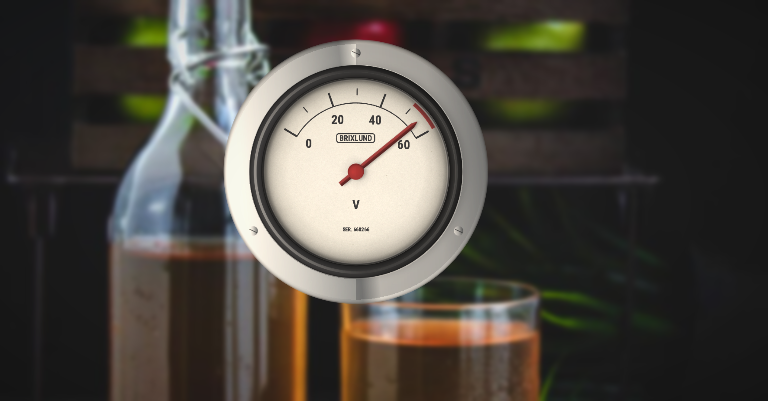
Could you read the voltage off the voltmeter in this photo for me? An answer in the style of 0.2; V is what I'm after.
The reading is 55; V
